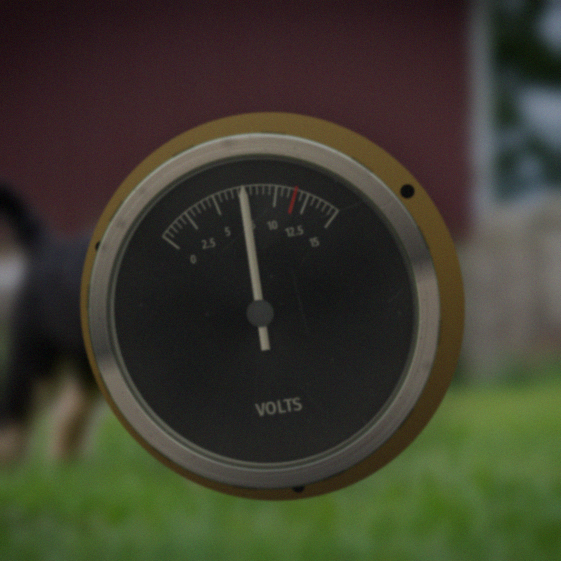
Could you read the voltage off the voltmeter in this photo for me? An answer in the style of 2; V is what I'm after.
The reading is 7.5; V
